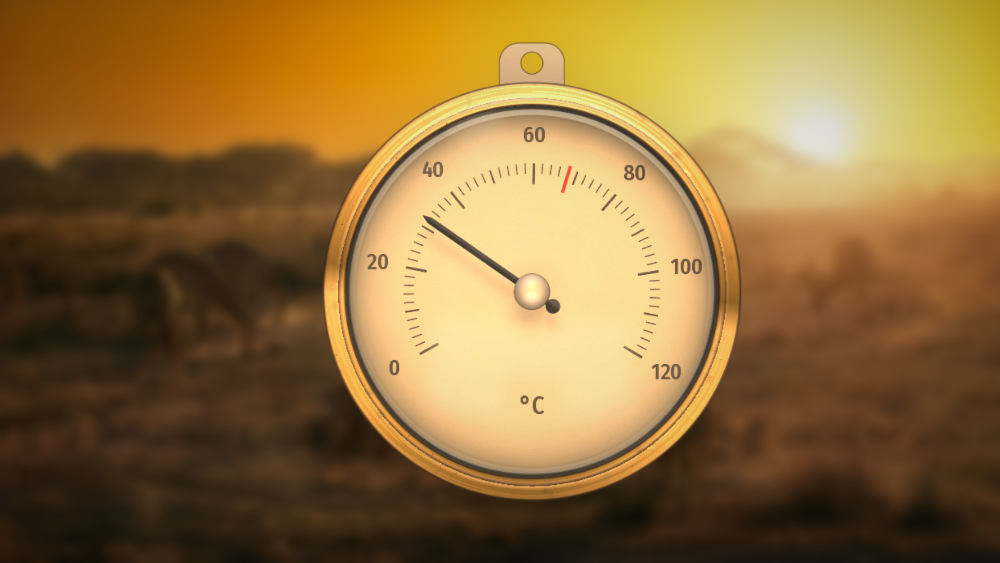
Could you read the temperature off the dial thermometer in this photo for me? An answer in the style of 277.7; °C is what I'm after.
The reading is 32; °C
